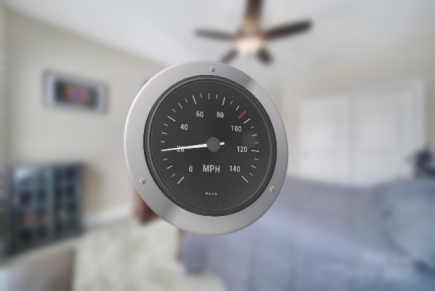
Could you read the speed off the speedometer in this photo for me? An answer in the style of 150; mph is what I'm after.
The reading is 20; mph
